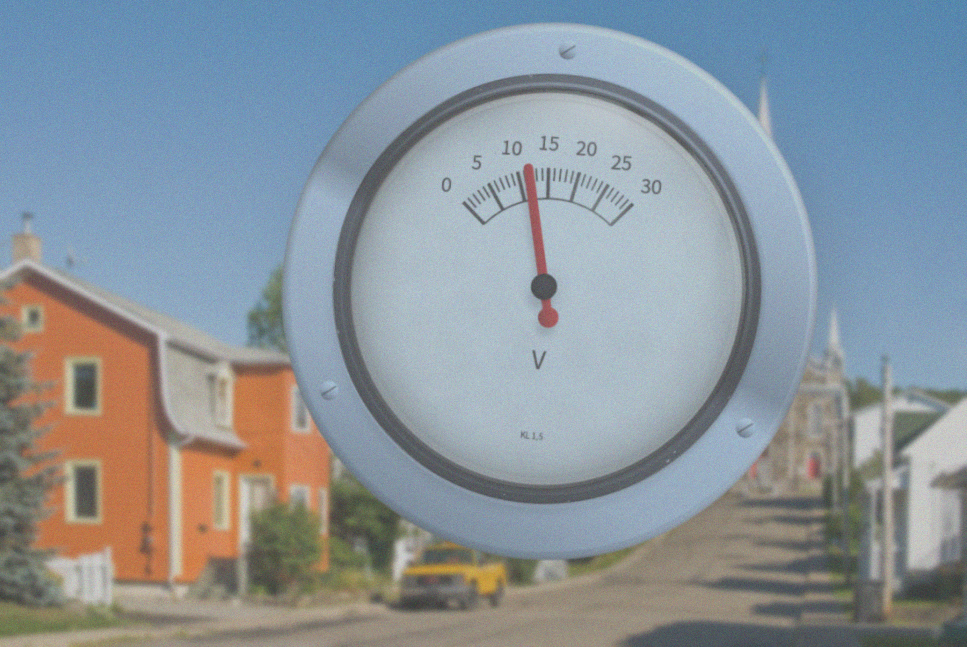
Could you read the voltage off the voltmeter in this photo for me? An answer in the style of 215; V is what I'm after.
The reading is 12; V
